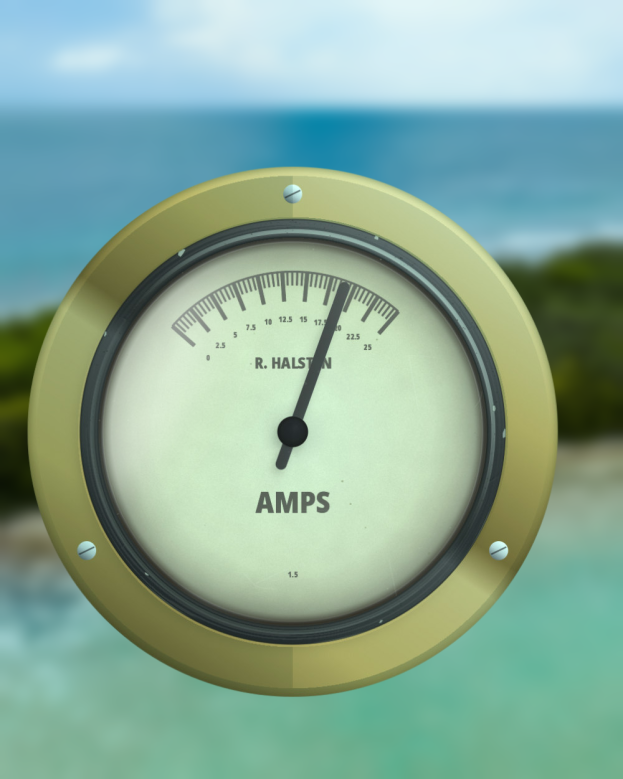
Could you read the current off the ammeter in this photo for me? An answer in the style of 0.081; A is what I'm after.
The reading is 19; A
